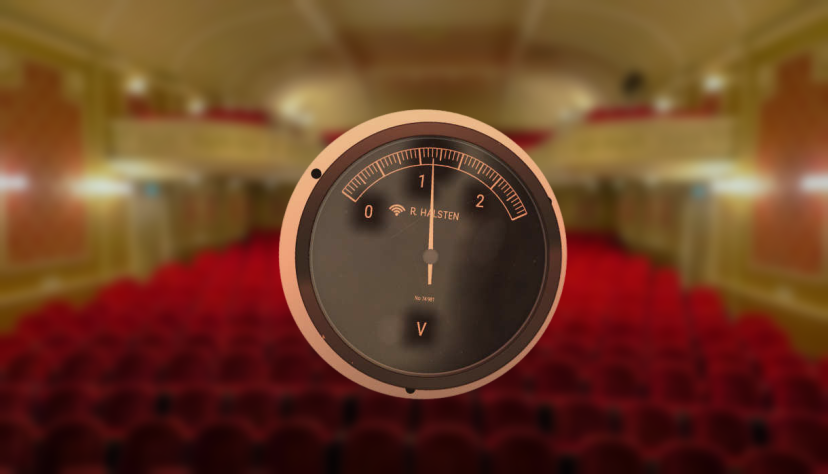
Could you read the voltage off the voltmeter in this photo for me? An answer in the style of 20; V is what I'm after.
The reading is 1.15; V
